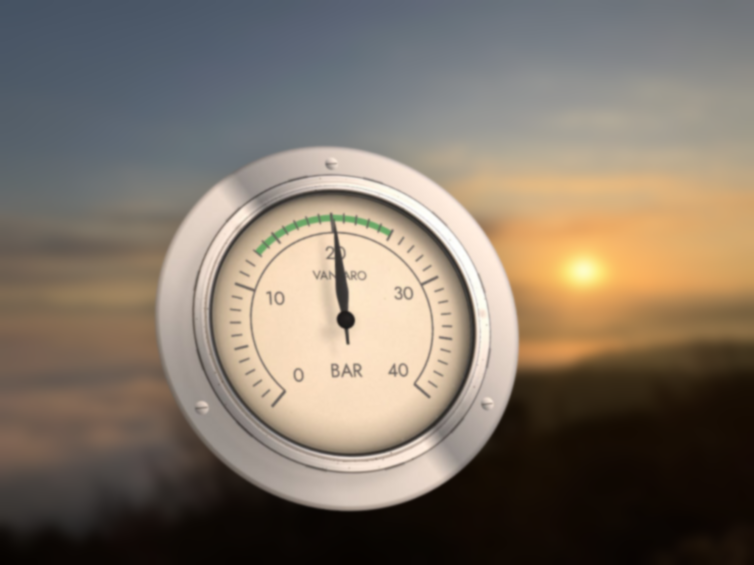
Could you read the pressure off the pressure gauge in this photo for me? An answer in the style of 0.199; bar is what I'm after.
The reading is 20; bar
